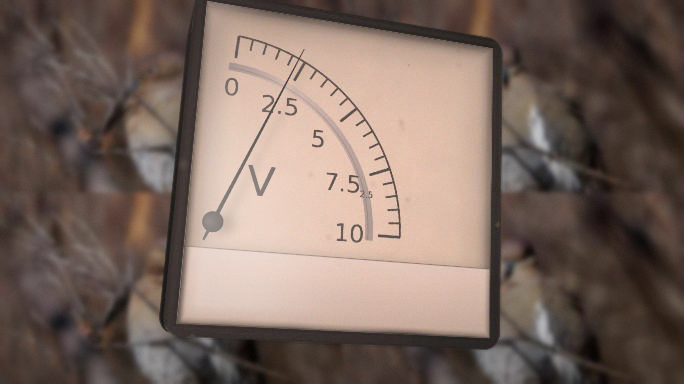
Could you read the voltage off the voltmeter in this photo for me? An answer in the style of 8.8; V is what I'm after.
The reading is 2.25; V
